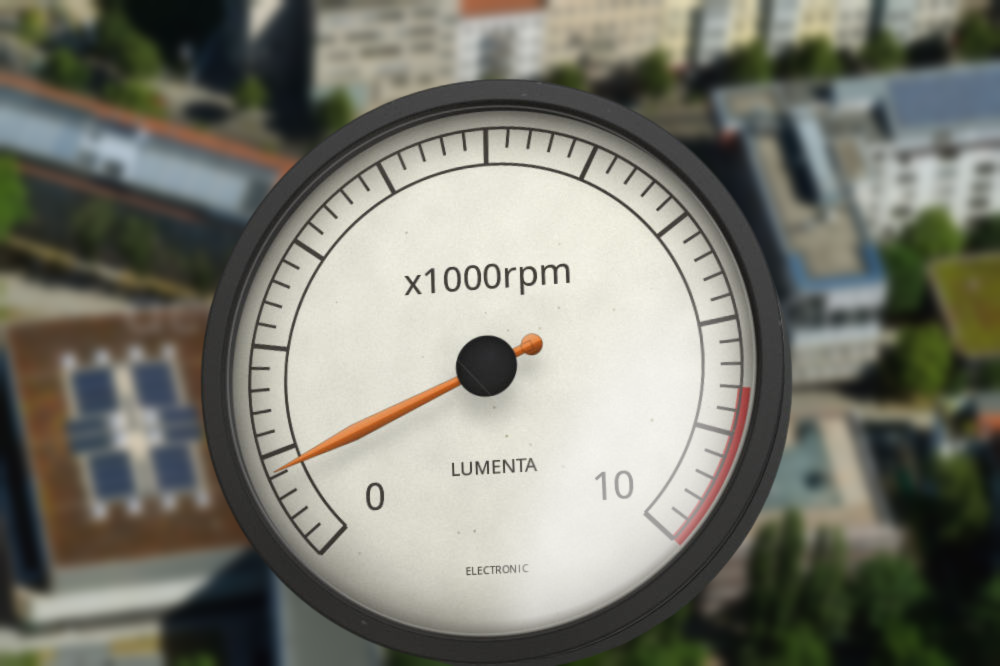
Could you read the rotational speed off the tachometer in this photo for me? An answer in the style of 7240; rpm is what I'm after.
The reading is 800; rpm
